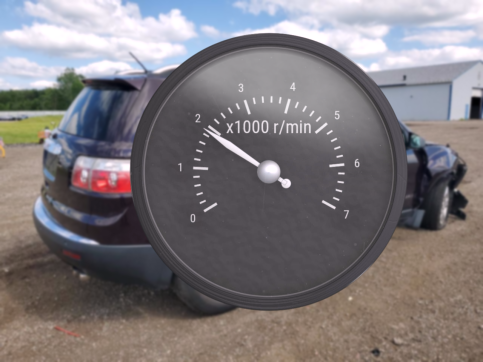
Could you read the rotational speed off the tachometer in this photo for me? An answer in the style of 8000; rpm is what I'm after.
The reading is 1900; rpm
